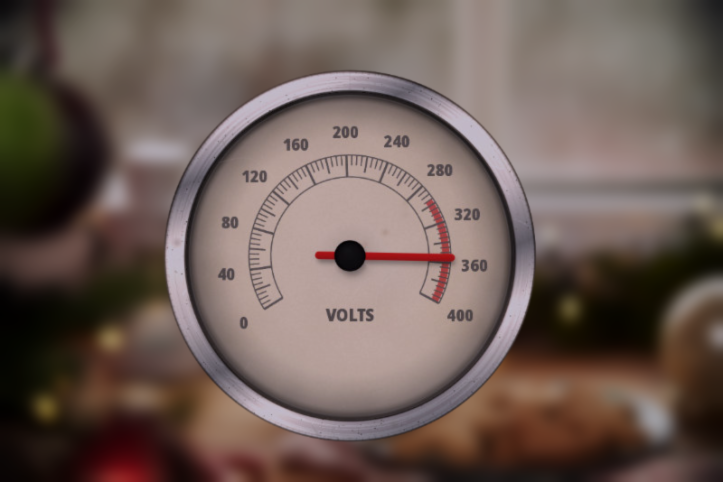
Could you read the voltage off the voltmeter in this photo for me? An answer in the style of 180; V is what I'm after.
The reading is 355; V
